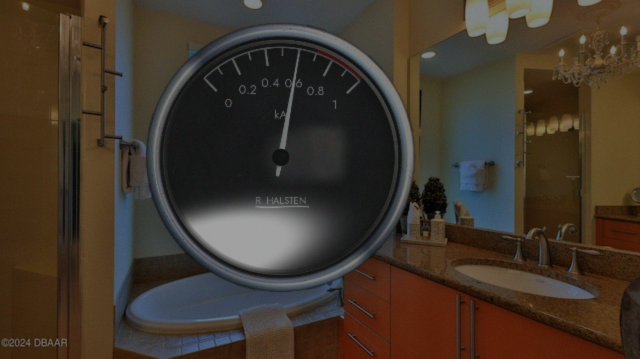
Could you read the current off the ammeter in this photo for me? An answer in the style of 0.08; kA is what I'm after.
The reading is 0.6; kA
